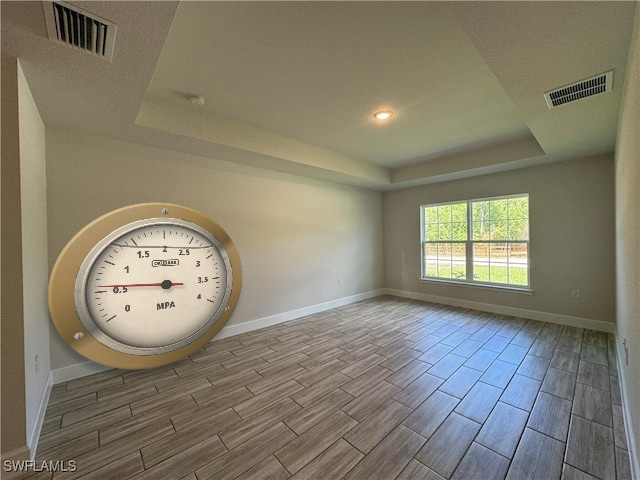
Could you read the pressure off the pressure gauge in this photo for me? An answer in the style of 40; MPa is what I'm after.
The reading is 0.6; MPa
